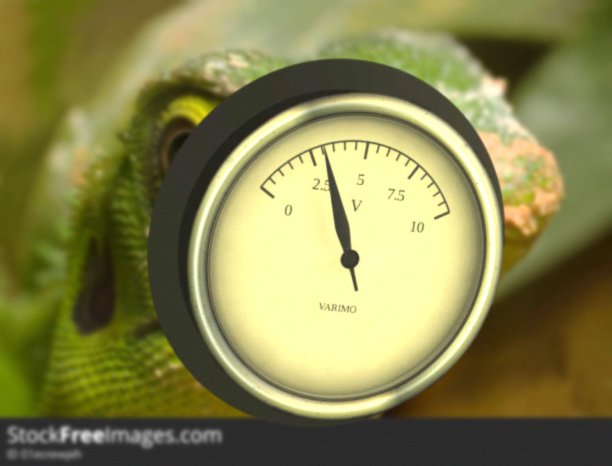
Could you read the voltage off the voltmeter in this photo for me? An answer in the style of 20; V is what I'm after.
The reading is 3; V
